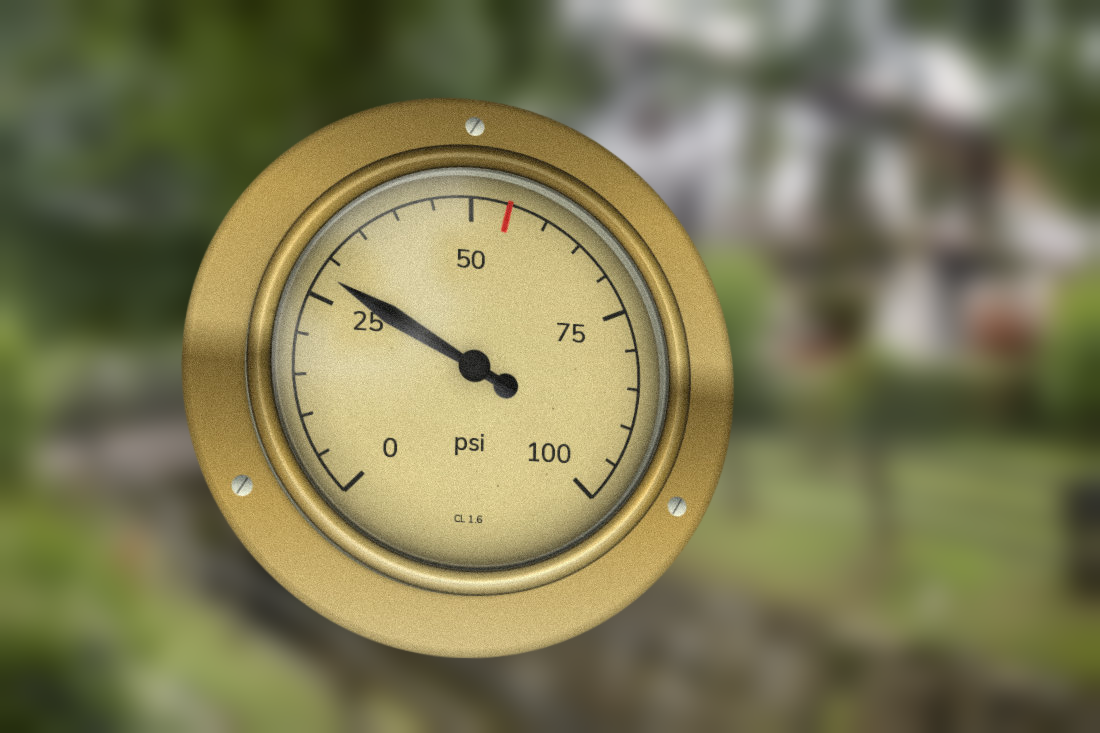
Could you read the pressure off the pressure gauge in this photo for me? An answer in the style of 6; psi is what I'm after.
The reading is 27.5; psi
